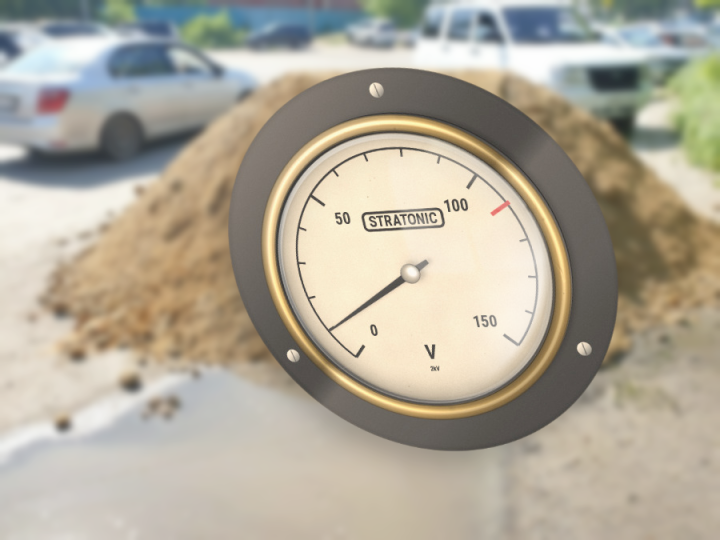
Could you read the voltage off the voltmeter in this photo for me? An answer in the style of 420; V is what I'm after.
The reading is 10; V
